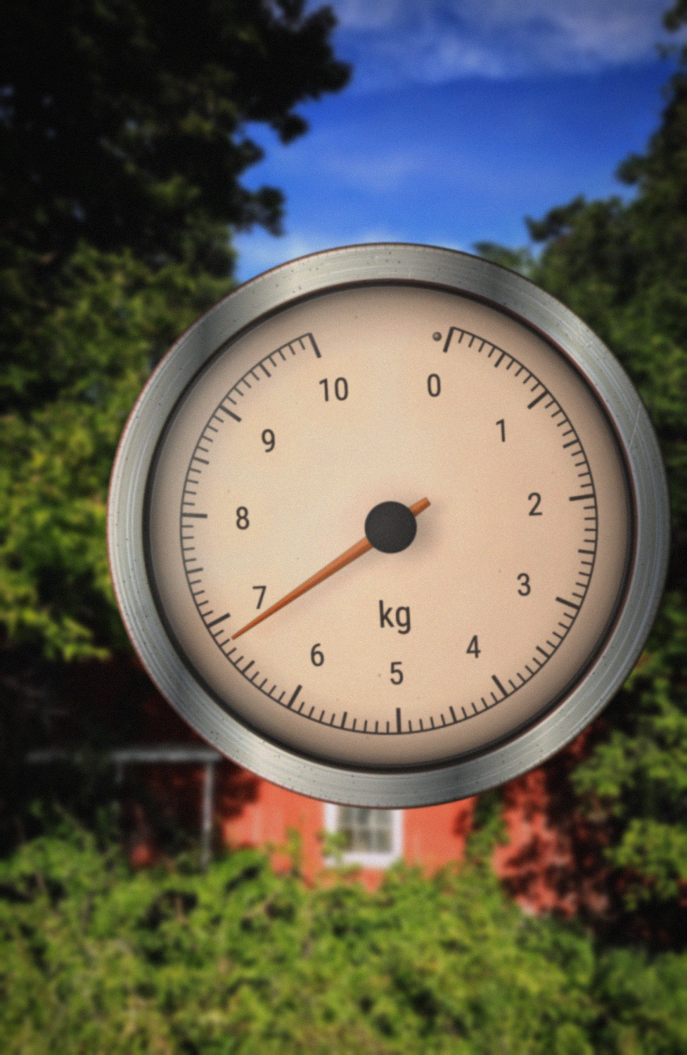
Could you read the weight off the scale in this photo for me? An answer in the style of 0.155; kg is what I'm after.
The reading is 6.8; kg
